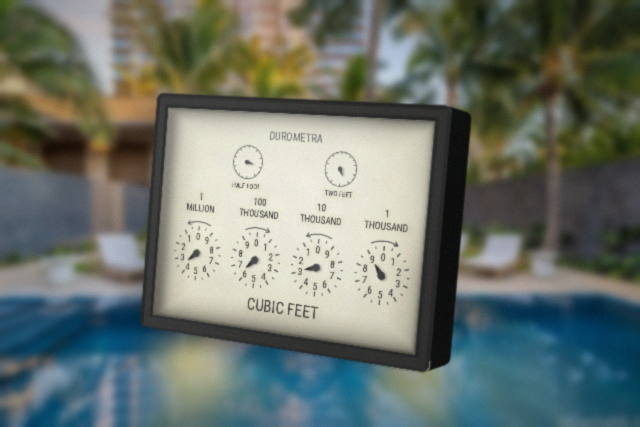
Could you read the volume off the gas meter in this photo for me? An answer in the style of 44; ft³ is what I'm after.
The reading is 362900; ft³
